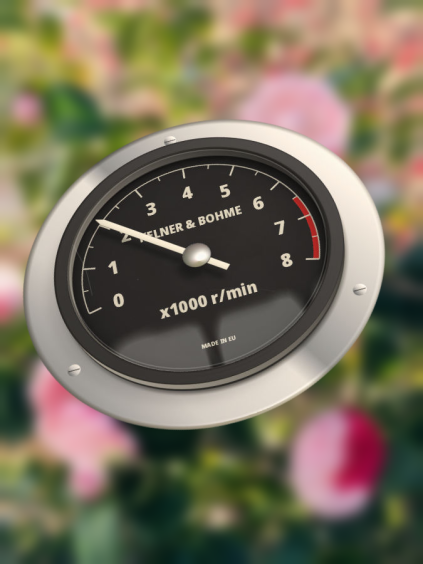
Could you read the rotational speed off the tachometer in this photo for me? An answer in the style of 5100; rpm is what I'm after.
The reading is 2000; rpm
